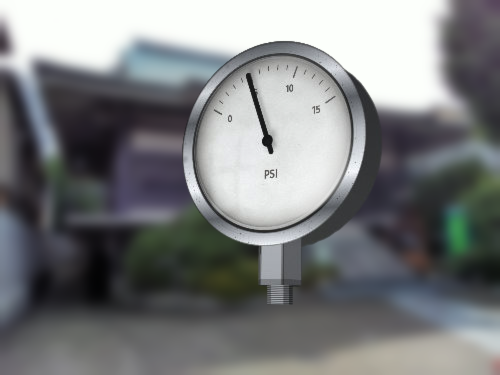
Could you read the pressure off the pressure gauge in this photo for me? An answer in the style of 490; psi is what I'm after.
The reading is 5; psi
